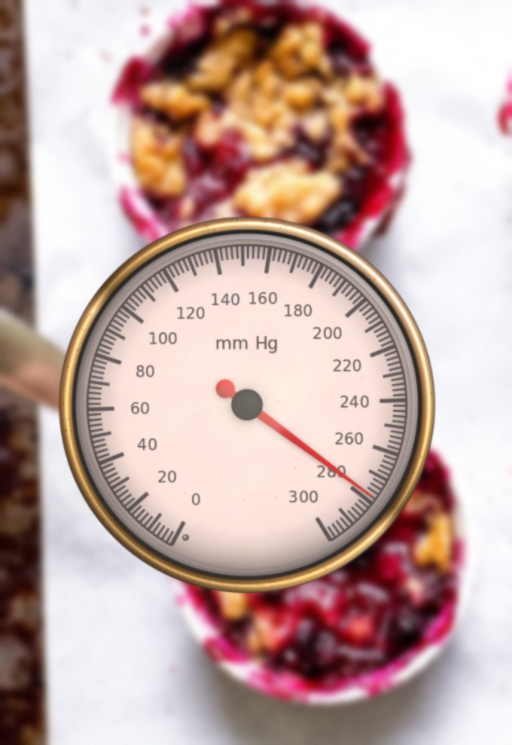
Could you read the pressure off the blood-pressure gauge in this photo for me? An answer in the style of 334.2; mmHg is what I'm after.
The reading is 278; mmHg
